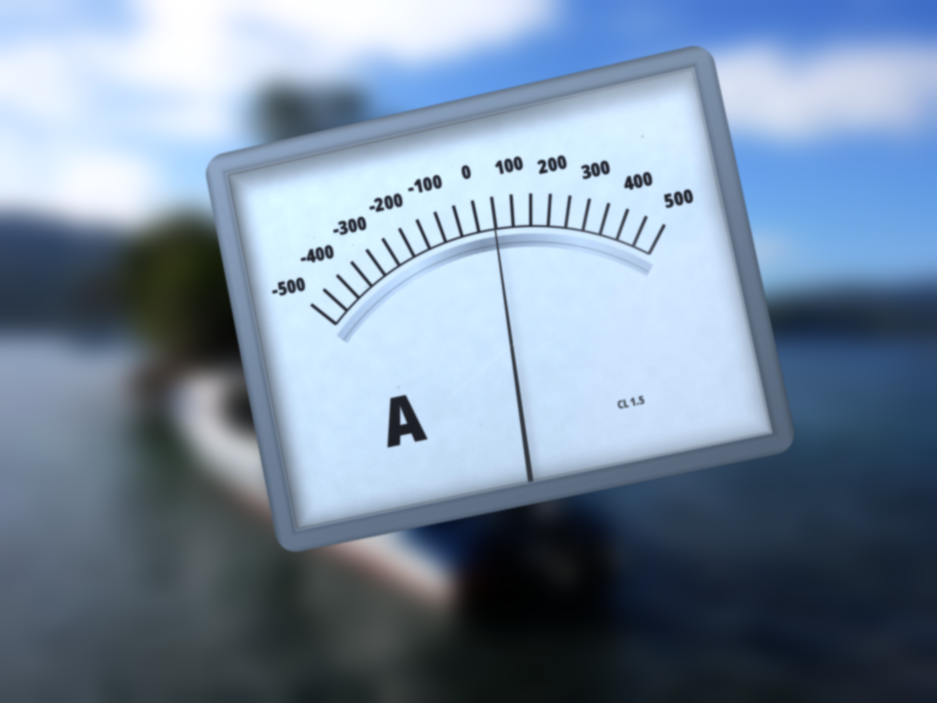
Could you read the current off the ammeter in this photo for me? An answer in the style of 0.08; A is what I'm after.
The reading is 50; A
